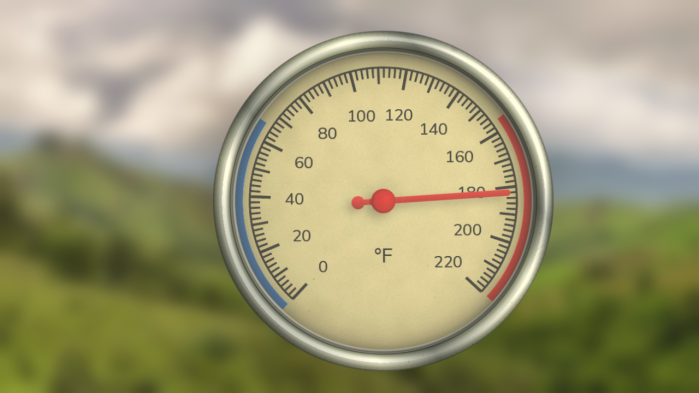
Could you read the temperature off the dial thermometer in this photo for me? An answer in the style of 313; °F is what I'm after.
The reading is 182; °F
